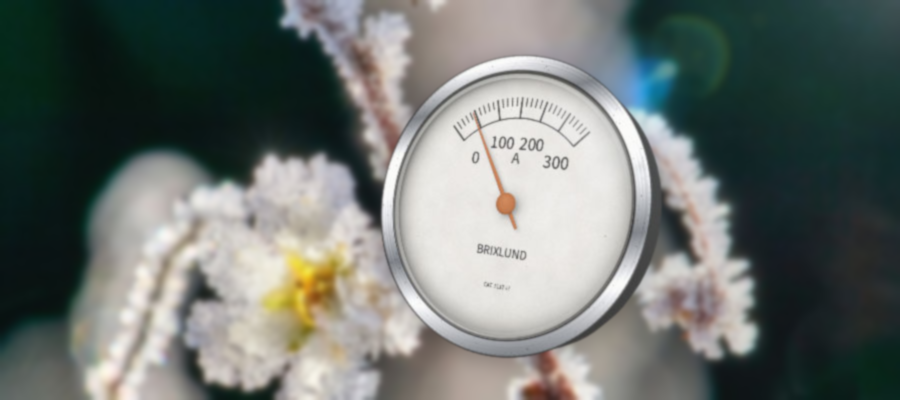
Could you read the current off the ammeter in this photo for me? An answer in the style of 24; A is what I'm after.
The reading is 50; A
